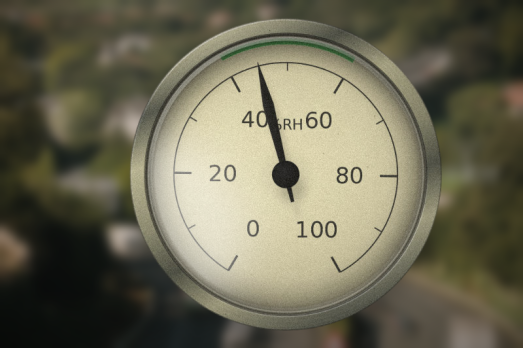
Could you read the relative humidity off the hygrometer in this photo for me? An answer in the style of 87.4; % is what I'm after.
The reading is 45; %
